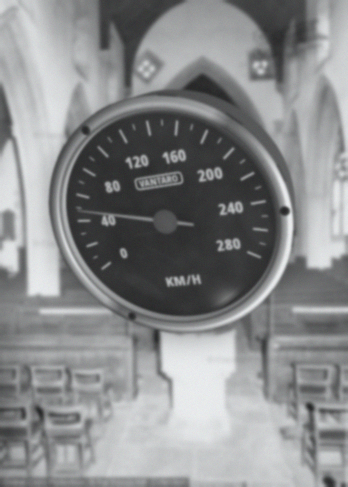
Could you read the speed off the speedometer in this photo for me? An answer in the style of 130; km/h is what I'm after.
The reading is 50; km/h
